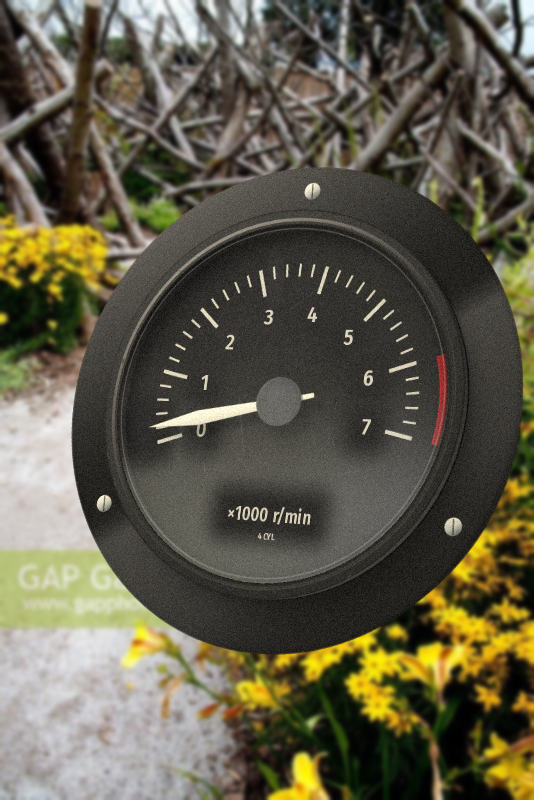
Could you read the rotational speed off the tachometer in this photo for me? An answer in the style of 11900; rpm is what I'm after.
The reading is 200; rpm
